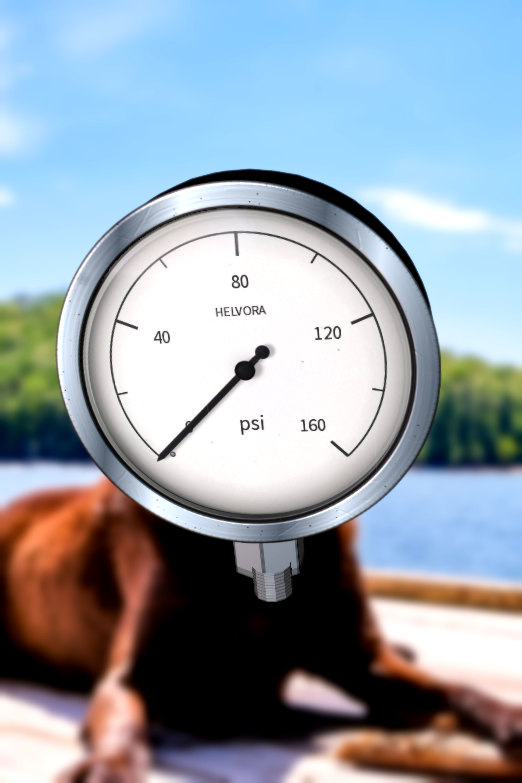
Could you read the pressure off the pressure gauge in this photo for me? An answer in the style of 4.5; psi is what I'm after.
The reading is 0; psi
